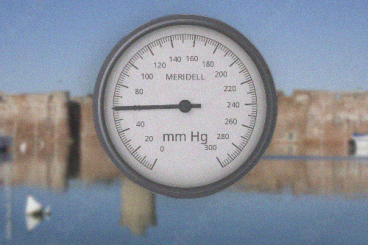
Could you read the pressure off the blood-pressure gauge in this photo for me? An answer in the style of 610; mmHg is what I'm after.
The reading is 60; mmHg
